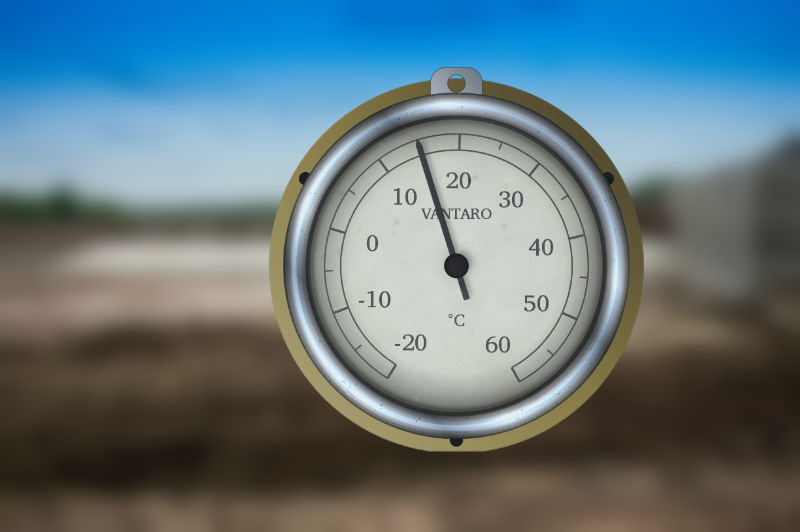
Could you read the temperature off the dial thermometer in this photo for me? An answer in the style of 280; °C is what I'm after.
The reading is 15; °C
